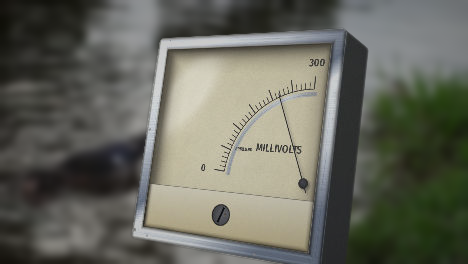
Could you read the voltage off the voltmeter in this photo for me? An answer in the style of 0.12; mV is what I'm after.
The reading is 220; mV
